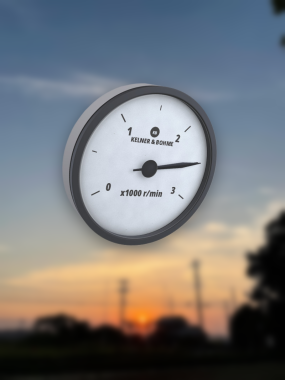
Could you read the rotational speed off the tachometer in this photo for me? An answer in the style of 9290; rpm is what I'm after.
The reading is 2500; rpm
